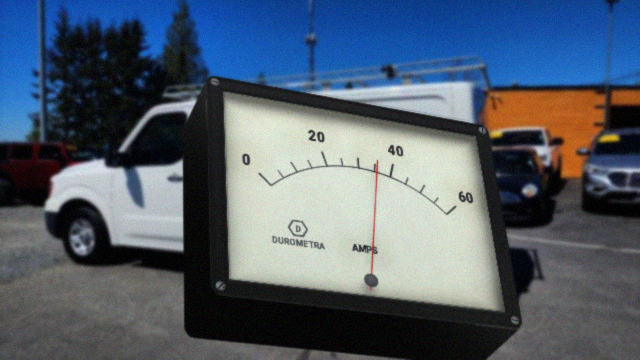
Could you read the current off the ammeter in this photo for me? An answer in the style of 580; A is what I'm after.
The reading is 35; A
